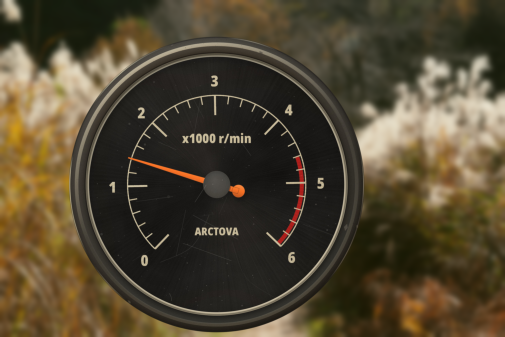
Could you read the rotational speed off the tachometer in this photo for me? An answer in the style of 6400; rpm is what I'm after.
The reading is 1400; rpm
